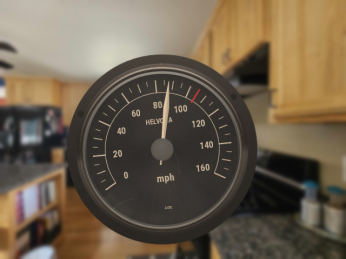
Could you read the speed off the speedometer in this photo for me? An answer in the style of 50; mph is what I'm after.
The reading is 87.5; mph
